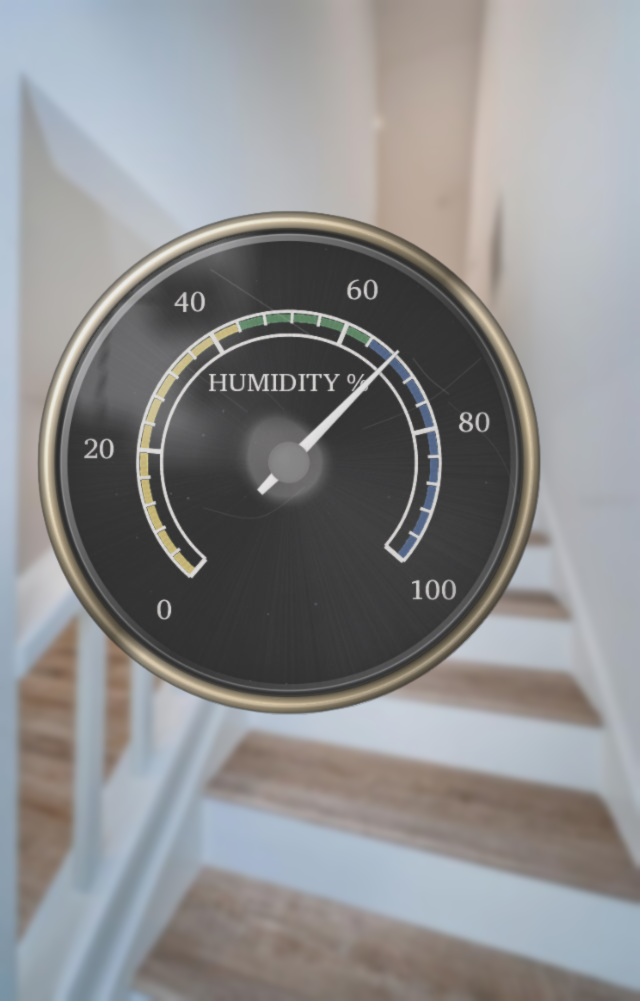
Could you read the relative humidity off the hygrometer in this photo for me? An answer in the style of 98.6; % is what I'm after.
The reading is 68; %
